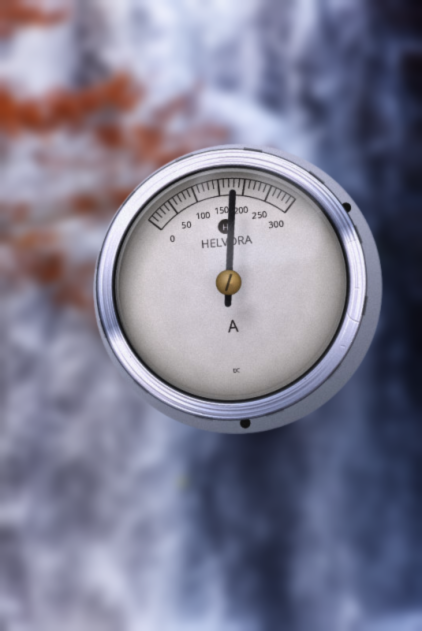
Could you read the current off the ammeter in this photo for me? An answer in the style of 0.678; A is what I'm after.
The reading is 180; A
